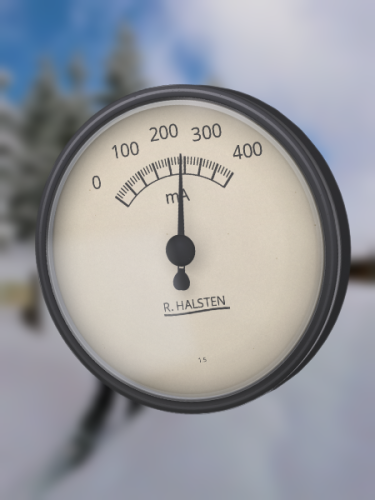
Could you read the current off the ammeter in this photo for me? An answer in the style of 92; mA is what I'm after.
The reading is 250; mA
